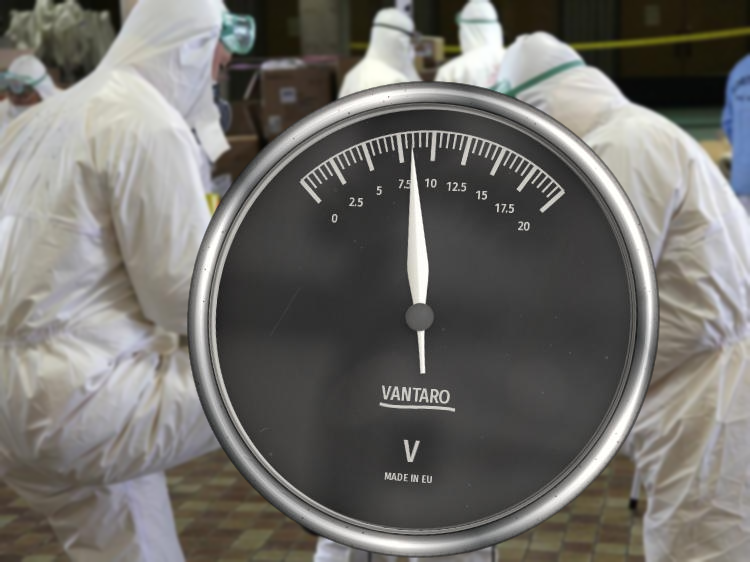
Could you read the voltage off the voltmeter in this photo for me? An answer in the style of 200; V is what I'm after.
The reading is 8.5; V
